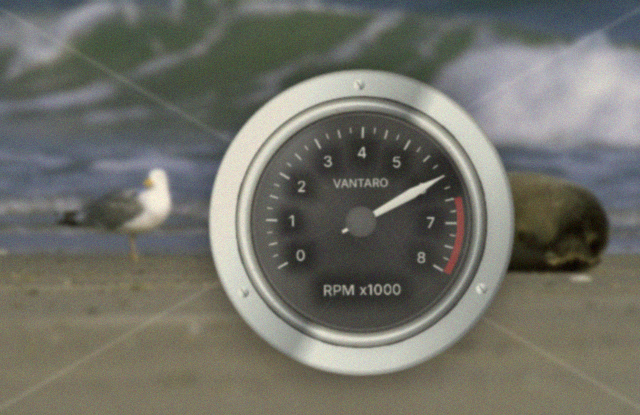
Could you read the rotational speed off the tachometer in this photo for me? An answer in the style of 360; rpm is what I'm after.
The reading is 6000; rpm
